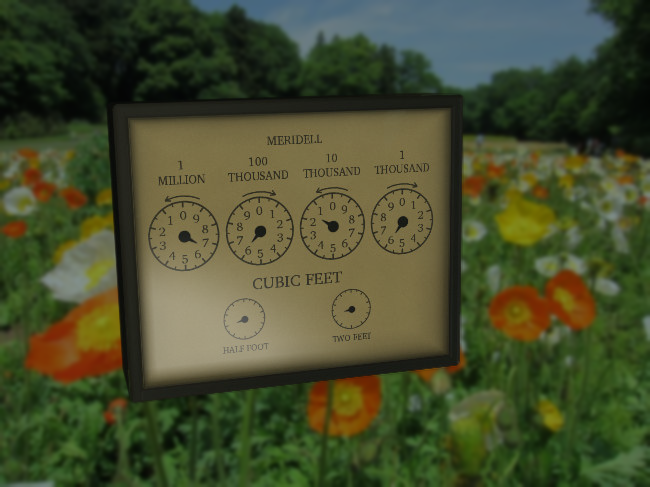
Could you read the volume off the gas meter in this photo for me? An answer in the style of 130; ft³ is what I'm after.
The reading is 661600; ft³
